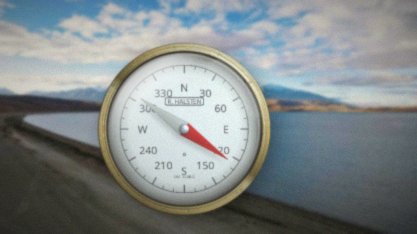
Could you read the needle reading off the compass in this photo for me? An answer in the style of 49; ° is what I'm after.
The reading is 125; °
